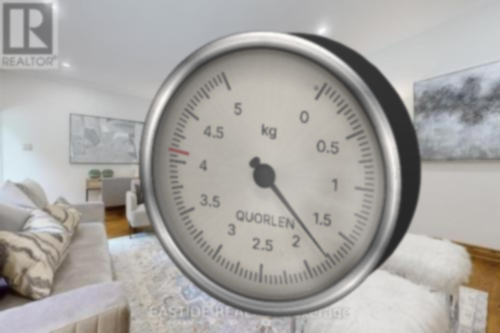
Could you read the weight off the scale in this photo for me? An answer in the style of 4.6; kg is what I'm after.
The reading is 1.75; kg
